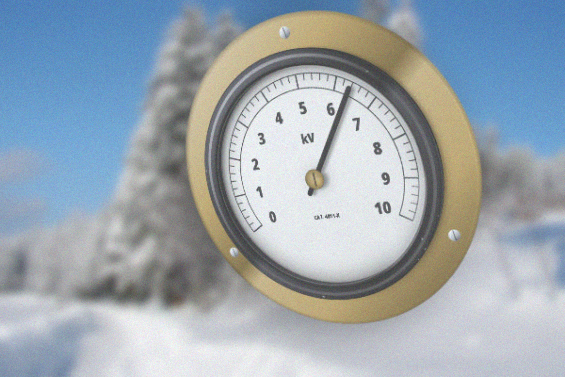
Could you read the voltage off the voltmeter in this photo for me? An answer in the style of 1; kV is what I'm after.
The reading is 6.4; kV
